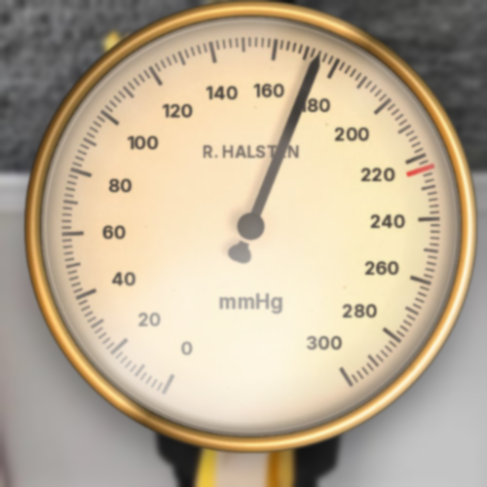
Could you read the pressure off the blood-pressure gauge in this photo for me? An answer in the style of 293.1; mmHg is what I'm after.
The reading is 174; mmHg
